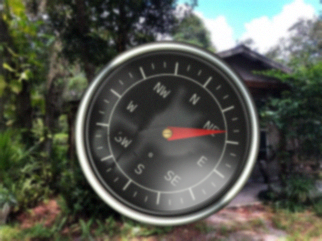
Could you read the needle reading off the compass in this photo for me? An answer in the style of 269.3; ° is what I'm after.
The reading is 50; °
